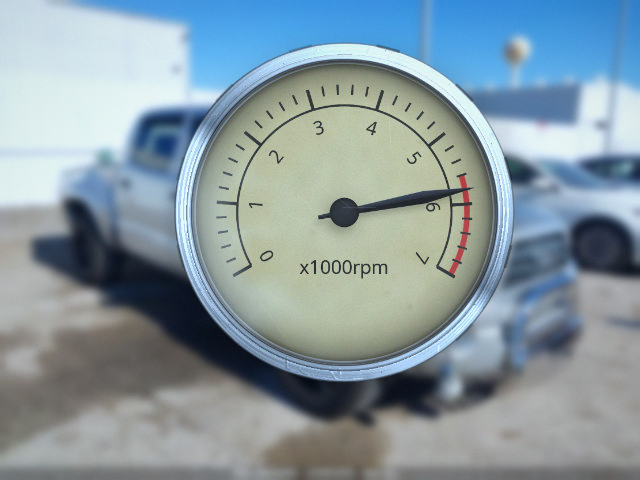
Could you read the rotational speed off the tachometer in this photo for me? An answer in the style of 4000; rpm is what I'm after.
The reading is 5800; rpm
